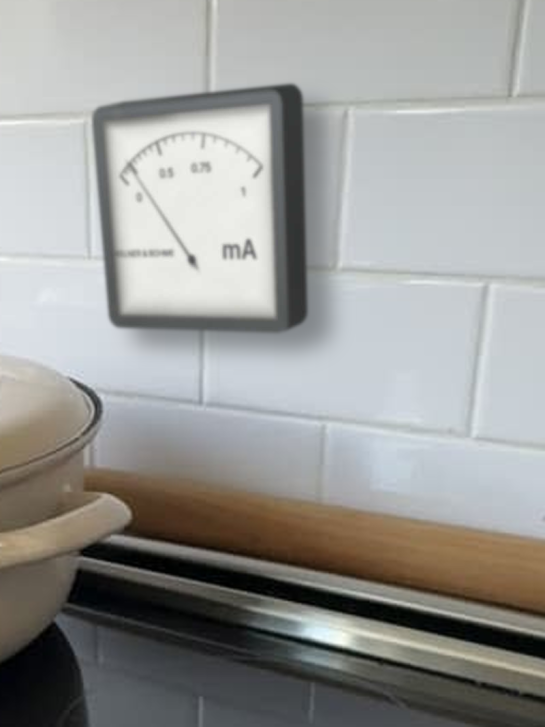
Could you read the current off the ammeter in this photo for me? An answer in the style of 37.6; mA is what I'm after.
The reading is 0.25; mA
